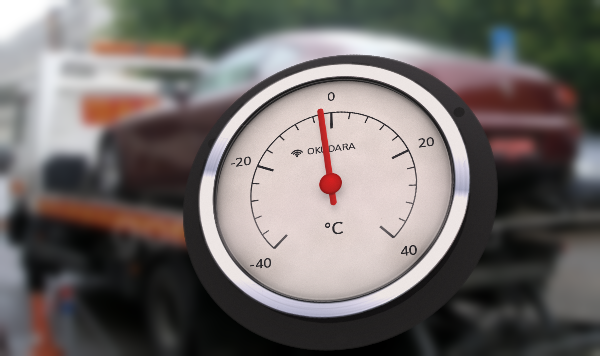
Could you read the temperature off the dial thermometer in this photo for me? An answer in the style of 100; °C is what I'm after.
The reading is -2; °C
